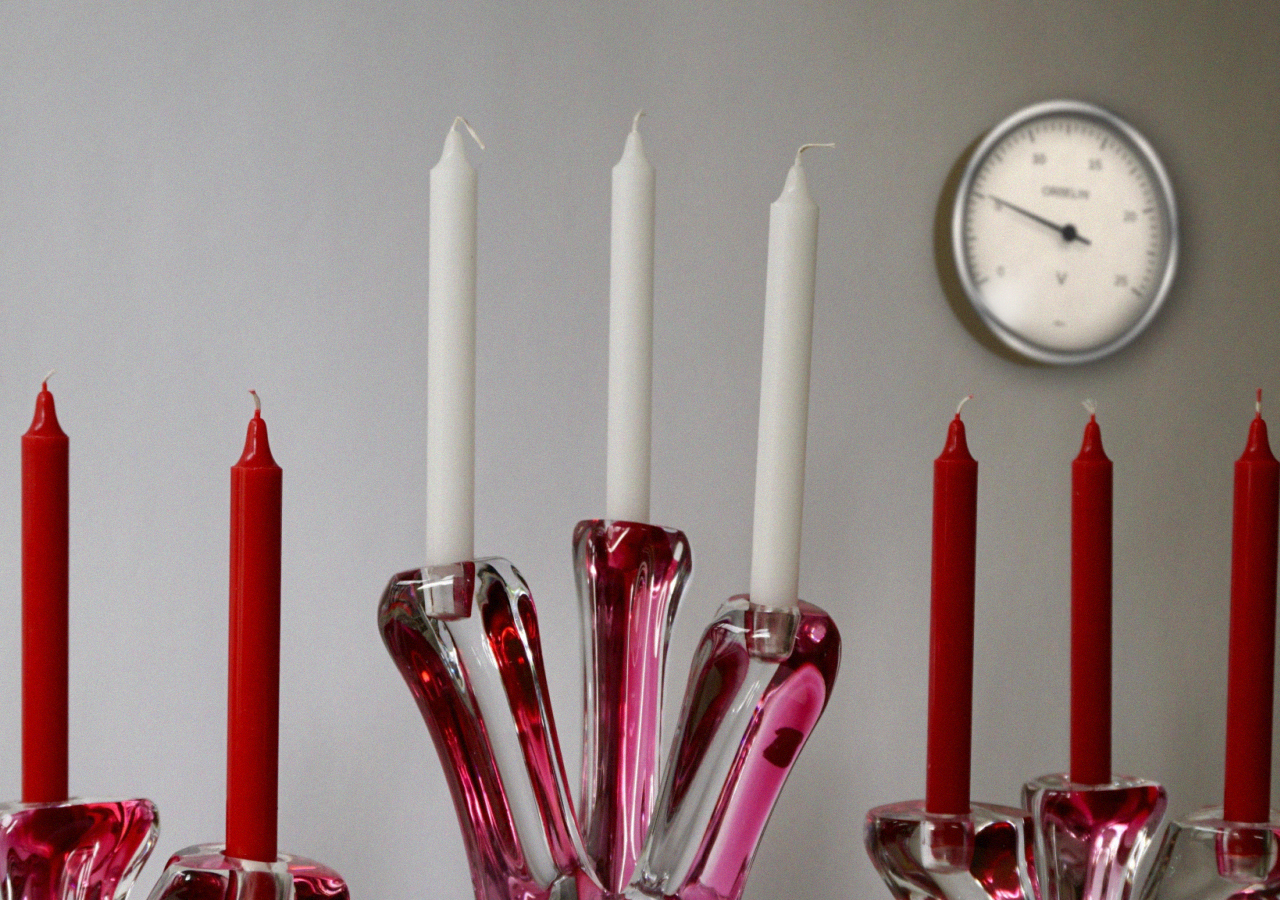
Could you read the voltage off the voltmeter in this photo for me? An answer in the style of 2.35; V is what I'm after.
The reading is 5; V
